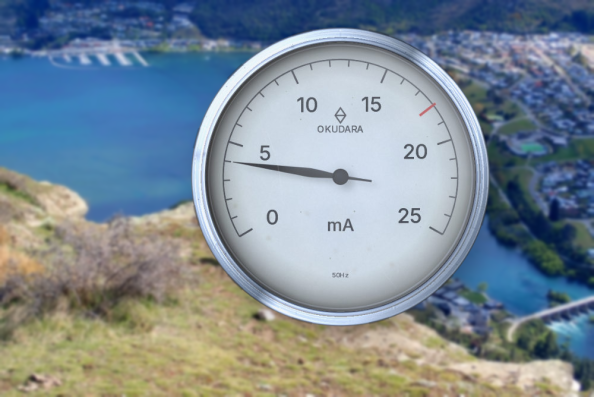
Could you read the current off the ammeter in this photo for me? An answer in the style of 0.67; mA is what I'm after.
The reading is 4; mA
